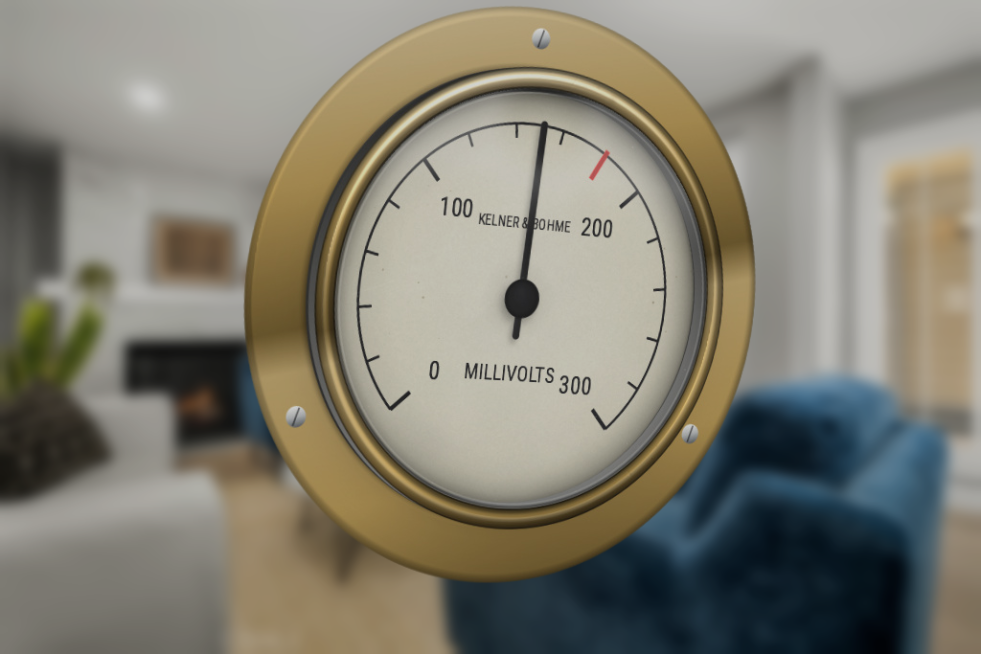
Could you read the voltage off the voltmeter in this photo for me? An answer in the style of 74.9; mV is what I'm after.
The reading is 150; mV
